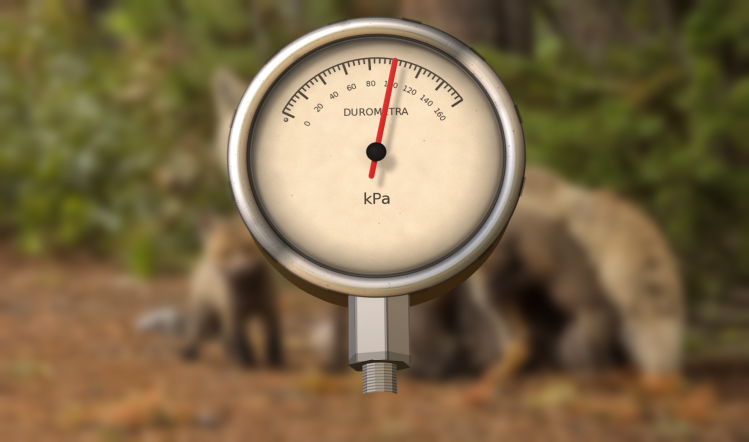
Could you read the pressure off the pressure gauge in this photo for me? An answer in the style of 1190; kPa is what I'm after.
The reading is 100; kPa
